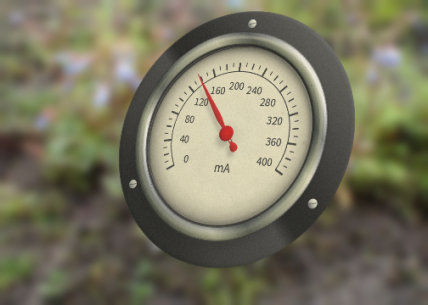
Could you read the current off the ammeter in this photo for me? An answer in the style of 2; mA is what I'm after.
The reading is 140; mA
